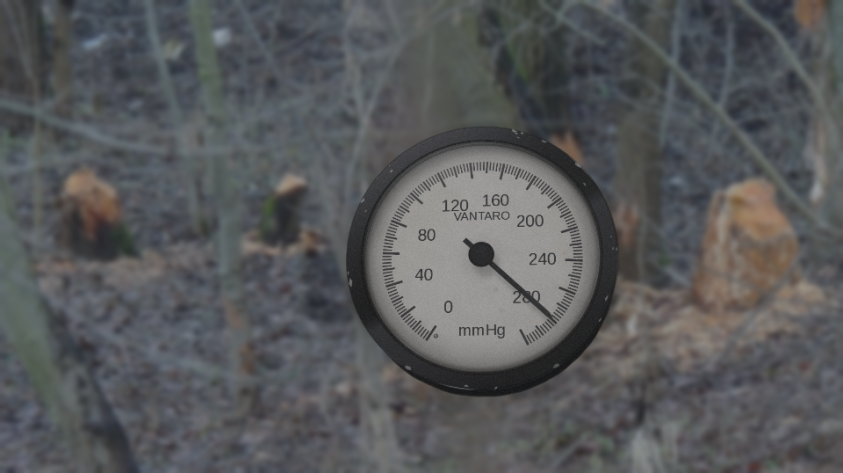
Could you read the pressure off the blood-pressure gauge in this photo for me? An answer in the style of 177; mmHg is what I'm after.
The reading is 280; mmHg
